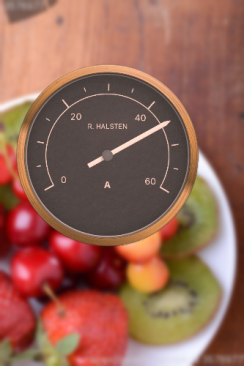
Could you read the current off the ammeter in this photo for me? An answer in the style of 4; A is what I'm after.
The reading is 45; A
